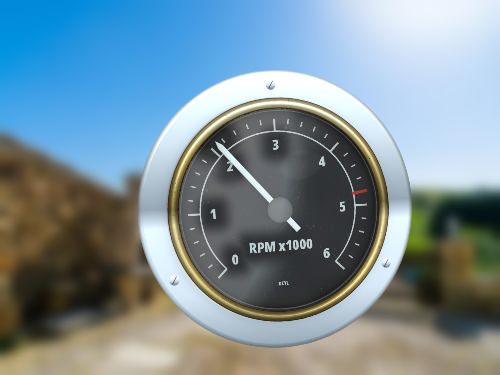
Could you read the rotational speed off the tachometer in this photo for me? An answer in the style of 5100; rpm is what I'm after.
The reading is 2100; rpm
